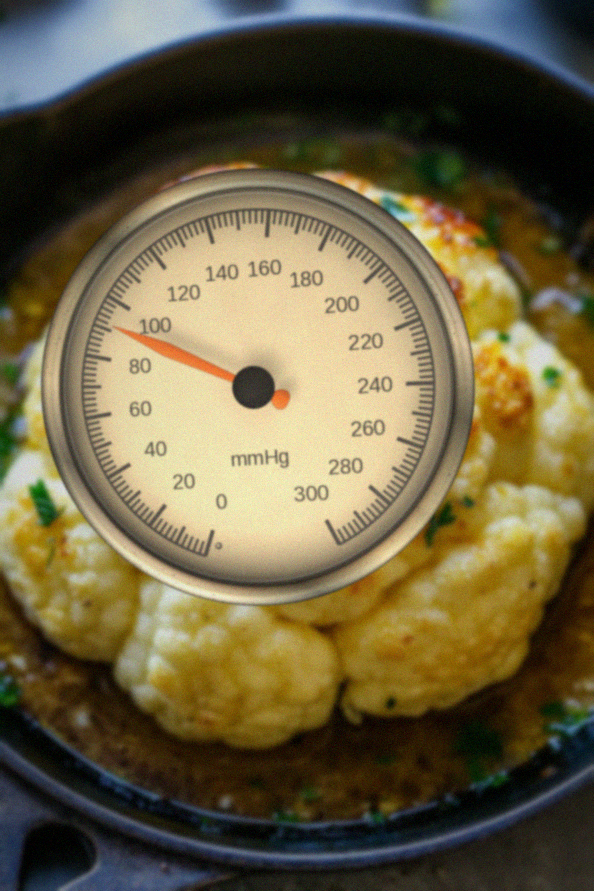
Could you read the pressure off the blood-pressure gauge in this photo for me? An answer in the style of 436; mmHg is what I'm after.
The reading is 92; mmHg
